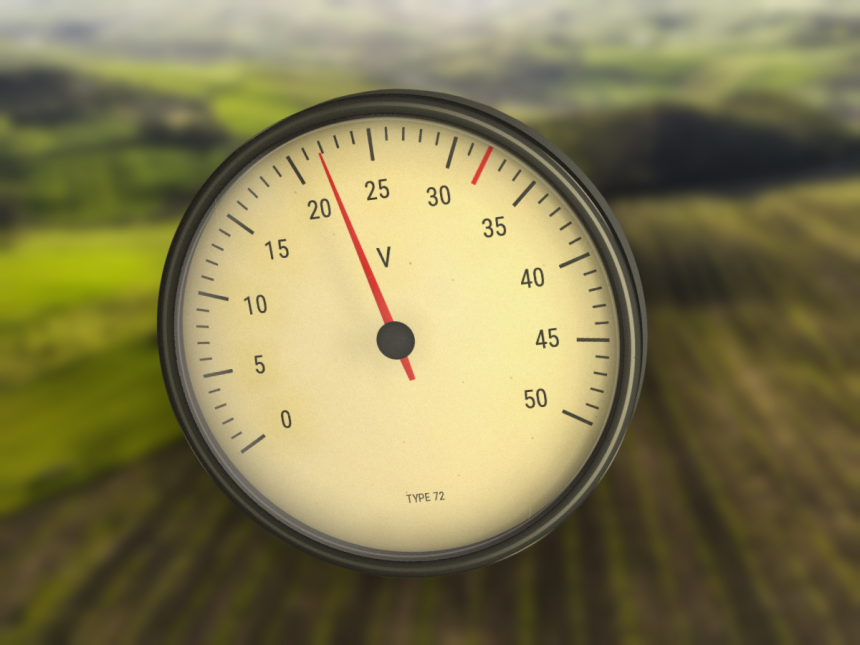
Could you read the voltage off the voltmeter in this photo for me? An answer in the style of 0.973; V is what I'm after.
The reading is 22; V
